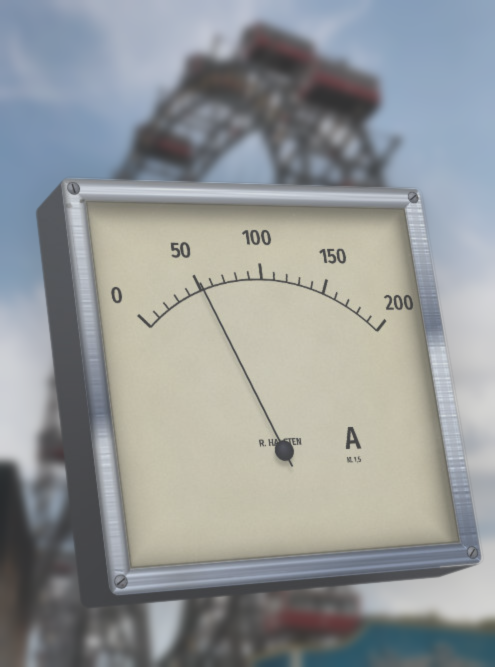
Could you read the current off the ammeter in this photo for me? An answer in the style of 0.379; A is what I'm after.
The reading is 50; A
